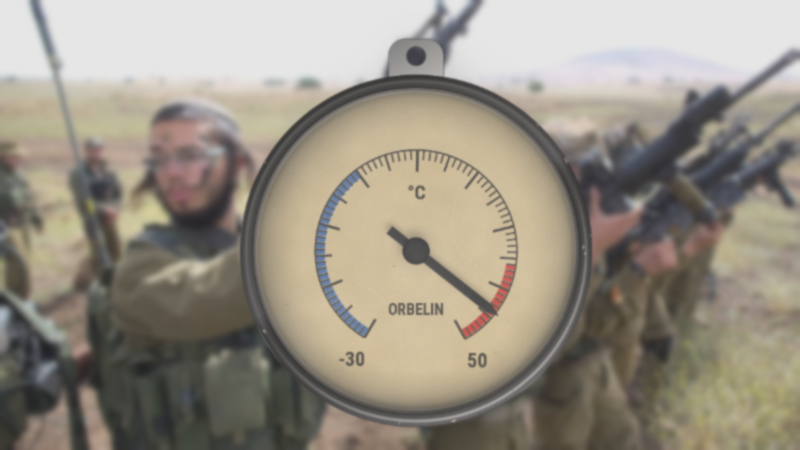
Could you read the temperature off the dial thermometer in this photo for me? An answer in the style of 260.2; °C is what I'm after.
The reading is 44; °C
